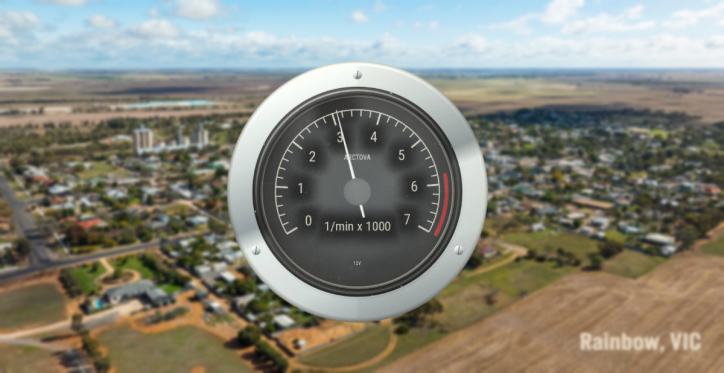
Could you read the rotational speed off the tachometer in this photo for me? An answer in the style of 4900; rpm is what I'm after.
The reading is 3100; rpm
